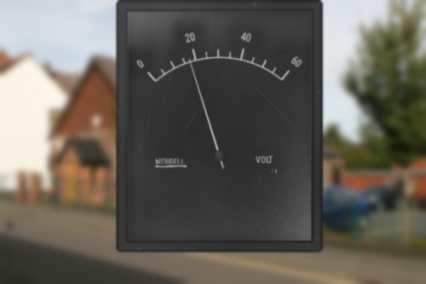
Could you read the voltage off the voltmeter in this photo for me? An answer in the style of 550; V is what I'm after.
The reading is 17.5; V
